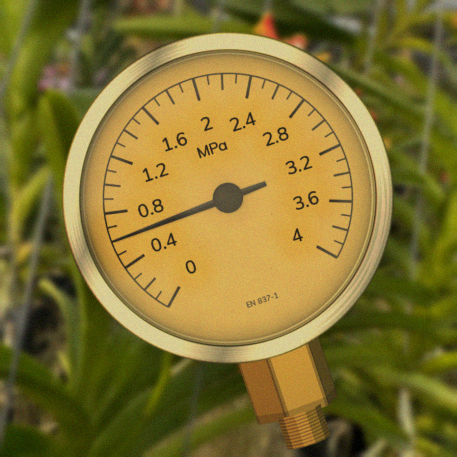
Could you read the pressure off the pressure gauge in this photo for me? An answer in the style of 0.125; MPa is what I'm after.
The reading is 0.6; MPa
